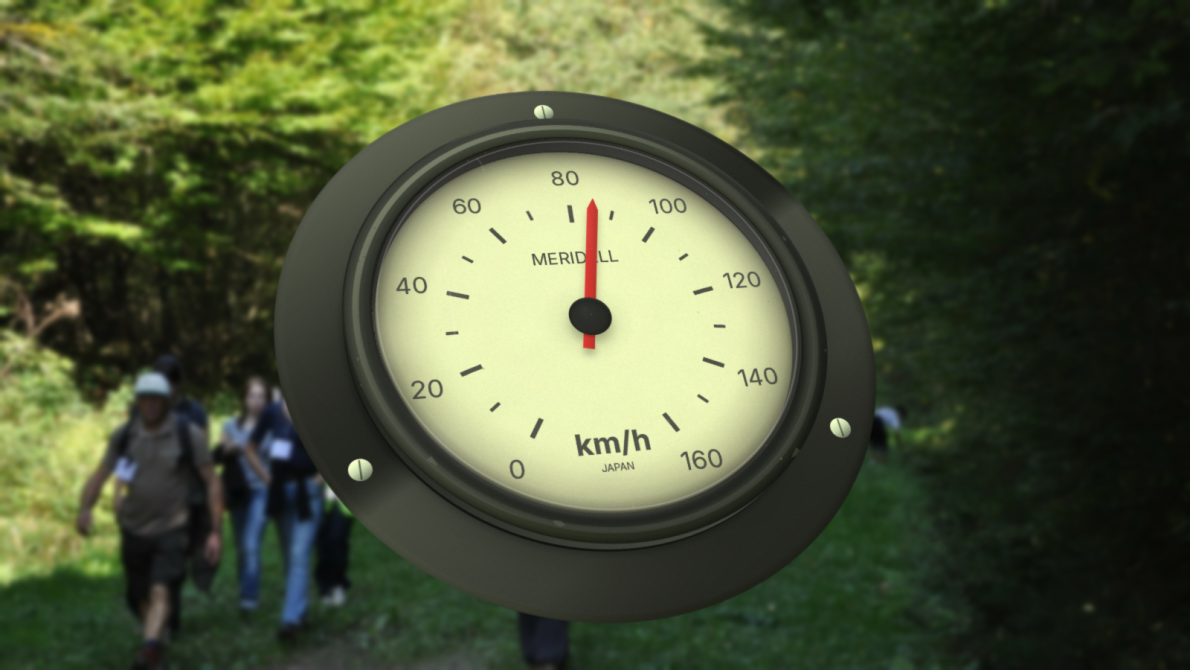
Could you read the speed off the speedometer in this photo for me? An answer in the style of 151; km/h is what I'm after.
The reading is 85; km/h
